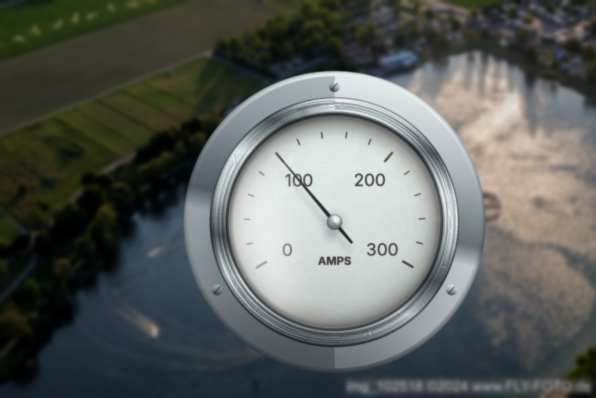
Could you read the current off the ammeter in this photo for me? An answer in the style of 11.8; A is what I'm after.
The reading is 100; A
